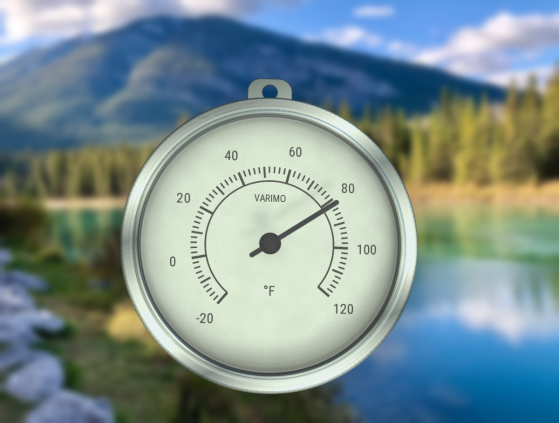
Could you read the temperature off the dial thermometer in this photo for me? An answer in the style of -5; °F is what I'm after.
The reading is 82; °F
